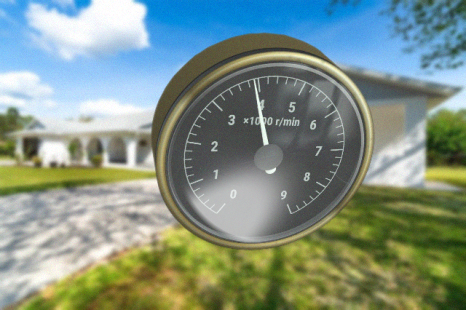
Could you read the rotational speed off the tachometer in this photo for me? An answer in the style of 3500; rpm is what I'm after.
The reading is 3900; rpm
